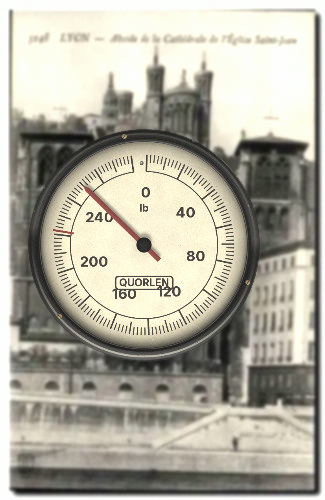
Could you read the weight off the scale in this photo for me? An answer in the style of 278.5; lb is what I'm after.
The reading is 250; lb
